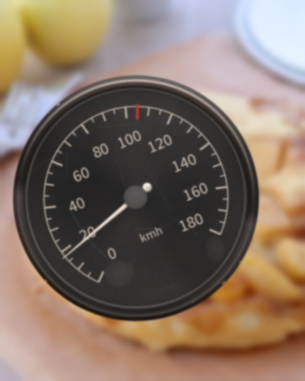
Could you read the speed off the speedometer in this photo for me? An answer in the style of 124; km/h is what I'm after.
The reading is 17.5; km/h
